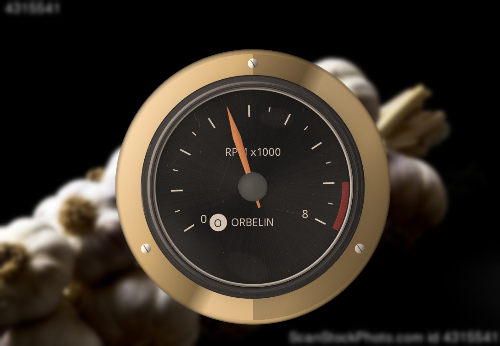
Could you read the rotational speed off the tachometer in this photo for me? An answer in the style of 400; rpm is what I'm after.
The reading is 3500; rpm
